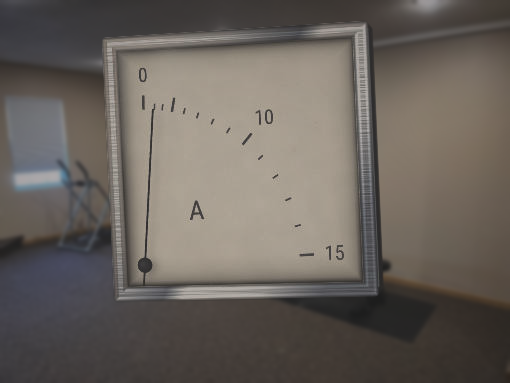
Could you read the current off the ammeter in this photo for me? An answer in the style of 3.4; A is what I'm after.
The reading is 3; A
